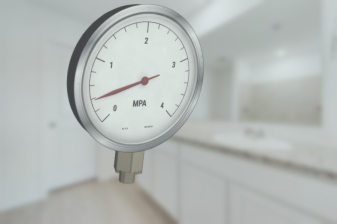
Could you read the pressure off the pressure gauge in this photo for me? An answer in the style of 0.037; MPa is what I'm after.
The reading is 0.4; MPa
